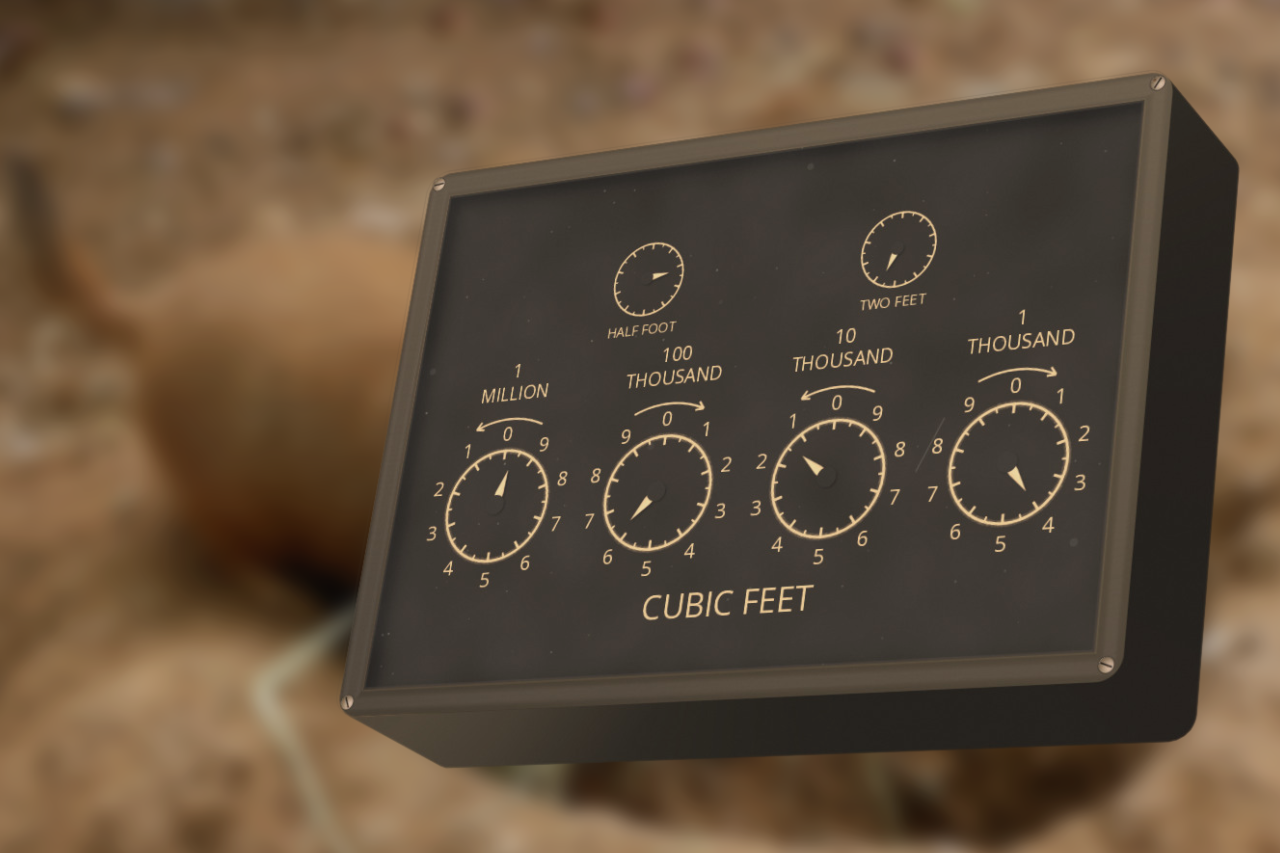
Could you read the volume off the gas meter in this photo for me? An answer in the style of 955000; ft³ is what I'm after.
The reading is 961400; ft³
